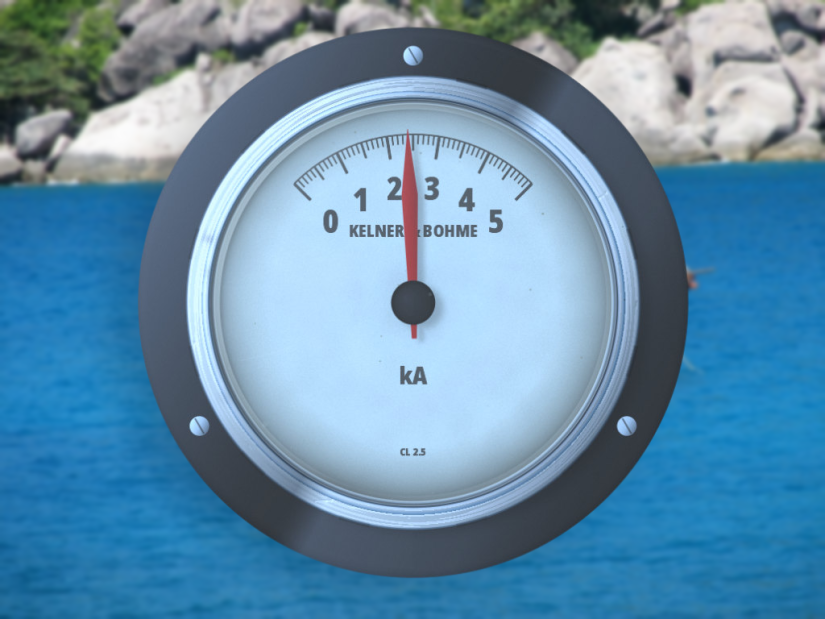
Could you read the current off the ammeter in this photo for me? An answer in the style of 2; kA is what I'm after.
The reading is 2.4; kA
